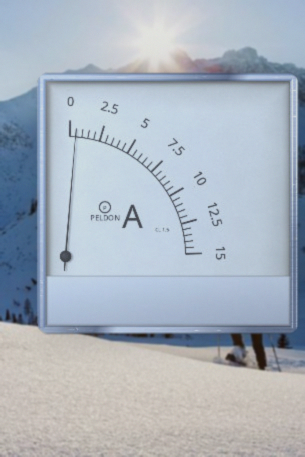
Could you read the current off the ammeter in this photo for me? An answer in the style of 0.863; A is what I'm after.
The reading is 0.5; A
